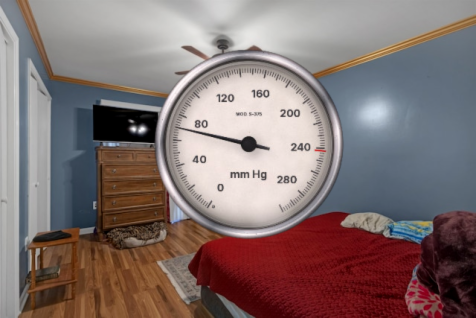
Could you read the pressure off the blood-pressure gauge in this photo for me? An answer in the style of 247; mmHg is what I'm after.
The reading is 70; mmHg
